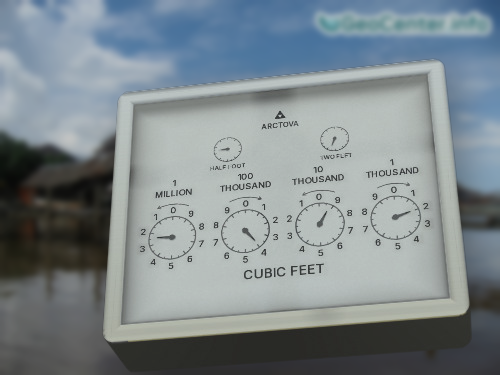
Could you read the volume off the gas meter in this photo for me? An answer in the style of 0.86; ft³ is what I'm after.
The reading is 239200; ft³
